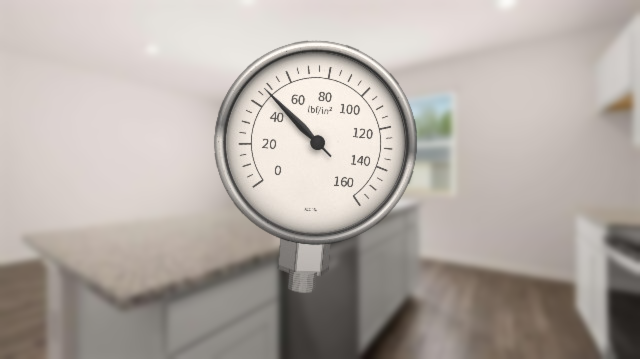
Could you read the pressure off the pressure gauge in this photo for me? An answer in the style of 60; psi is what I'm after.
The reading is 47.5; psi
